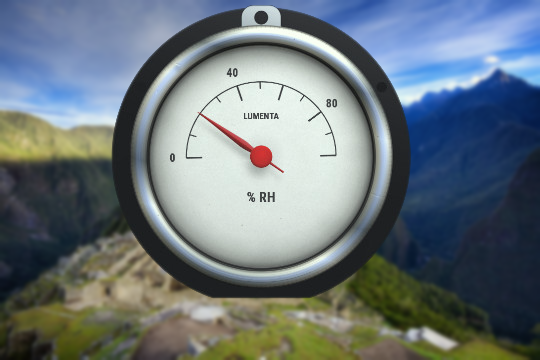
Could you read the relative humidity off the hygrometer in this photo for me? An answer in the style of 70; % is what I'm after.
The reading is 20; %
